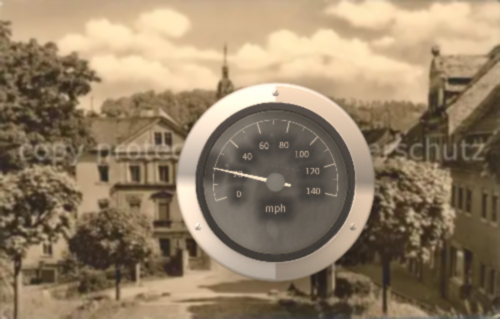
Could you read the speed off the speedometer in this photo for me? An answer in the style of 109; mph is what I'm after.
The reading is 20; mph
